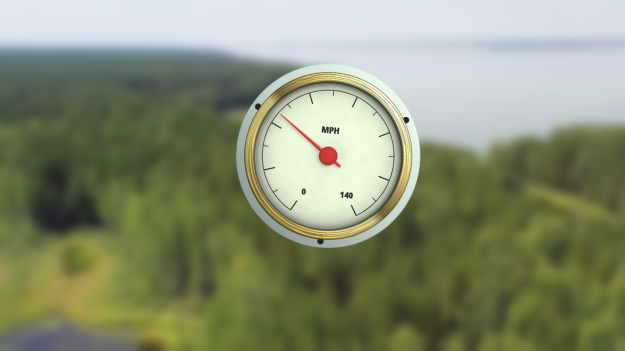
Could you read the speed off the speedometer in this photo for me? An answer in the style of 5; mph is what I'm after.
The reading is 45; mph
